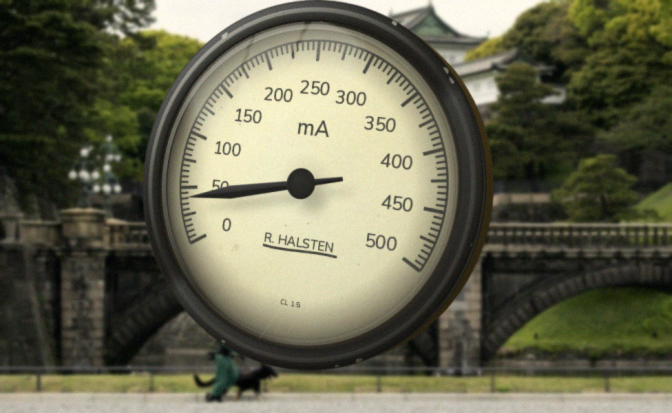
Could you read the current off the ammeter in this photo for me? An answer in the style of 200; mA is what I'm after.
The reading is 40; mA
